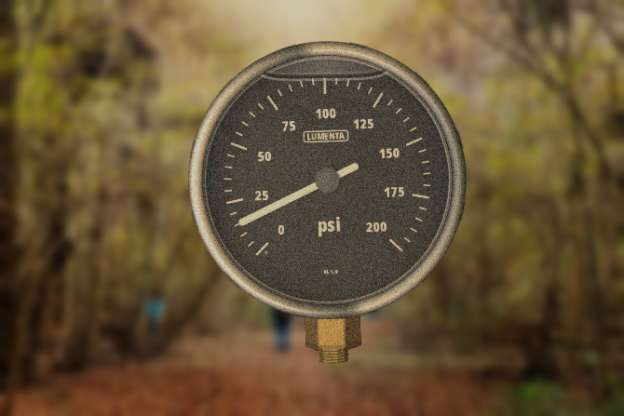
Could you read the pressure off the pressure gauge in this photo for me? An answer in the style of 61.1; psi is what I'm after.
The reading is 15; psi
